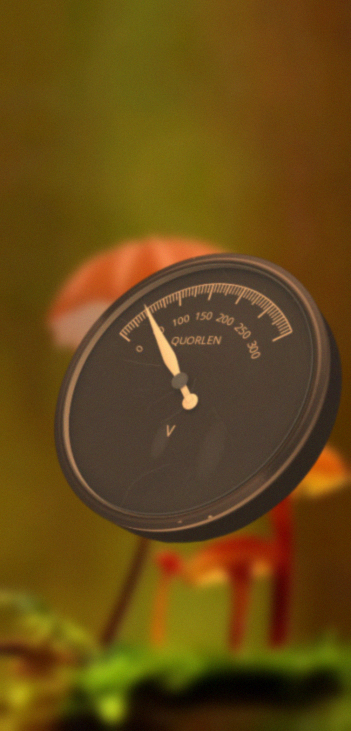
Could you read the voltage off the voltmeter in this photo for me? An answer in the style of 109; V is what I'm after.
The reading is 50; V
